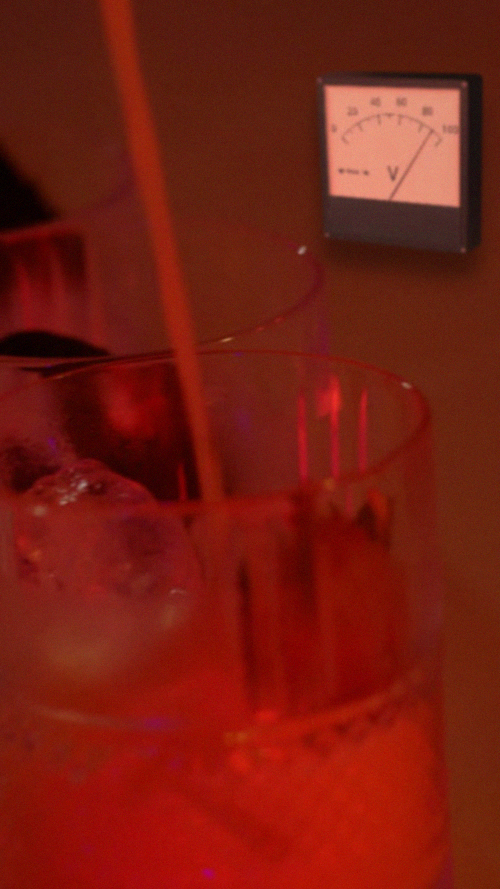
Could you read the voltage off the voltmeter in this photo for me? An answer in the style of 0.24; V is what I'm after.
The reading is 90; V
